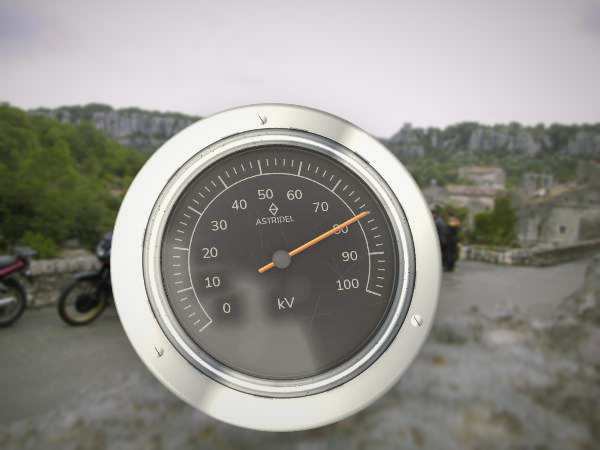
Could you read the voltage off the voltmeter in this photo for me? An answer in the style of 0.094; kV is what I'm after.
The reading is 80; kV
